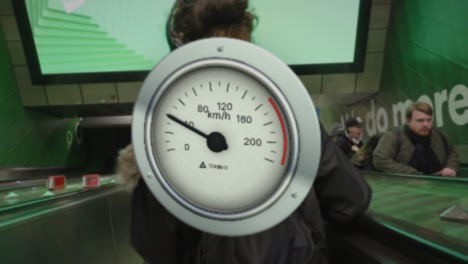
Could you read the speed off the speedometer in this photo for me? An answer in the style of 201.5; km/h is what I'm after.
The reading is 40; km/h
